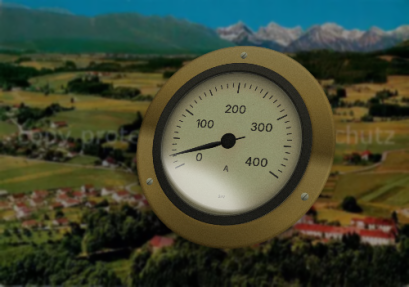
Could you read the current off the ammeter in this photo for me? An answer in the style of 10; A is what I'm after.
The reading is 20; A
